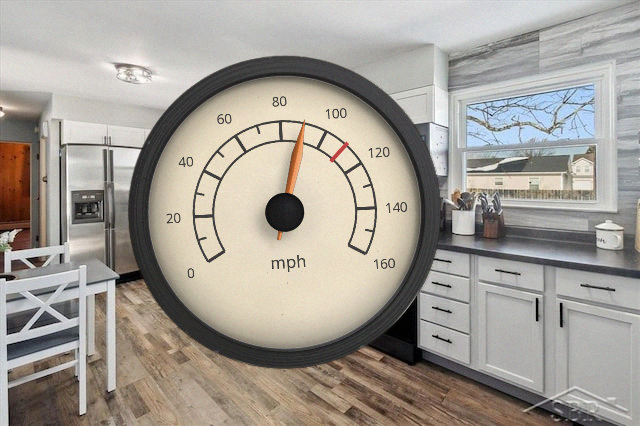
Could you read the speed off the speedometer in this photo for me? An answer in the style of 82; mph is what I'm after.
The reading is 90; mph
